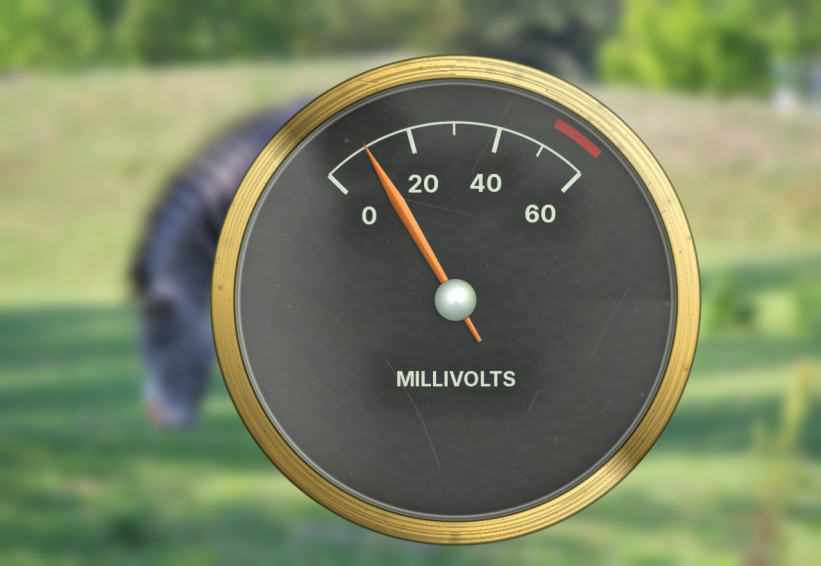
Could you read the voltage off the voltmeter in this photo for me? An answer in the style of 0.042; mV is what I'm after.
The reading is 10; mV
